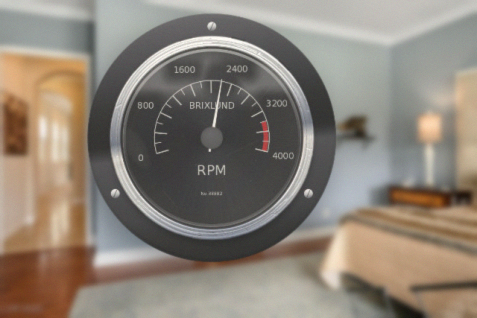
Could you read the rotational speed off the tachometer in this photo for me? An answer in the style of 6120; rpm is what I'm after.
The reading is 2200; rpm
